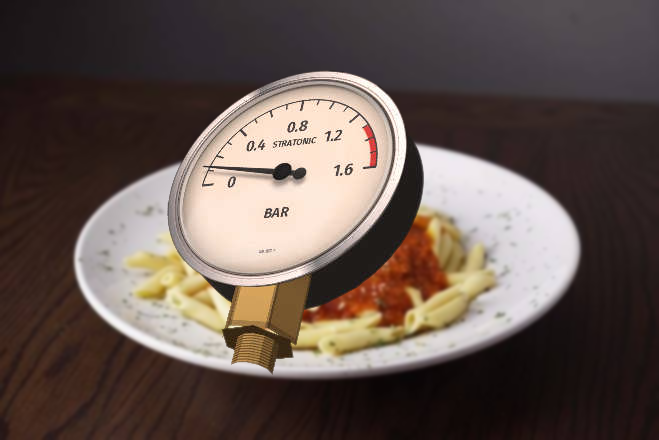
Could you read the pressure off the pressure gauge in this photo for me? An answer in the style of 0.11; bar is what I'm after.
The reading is 0.1; bar
